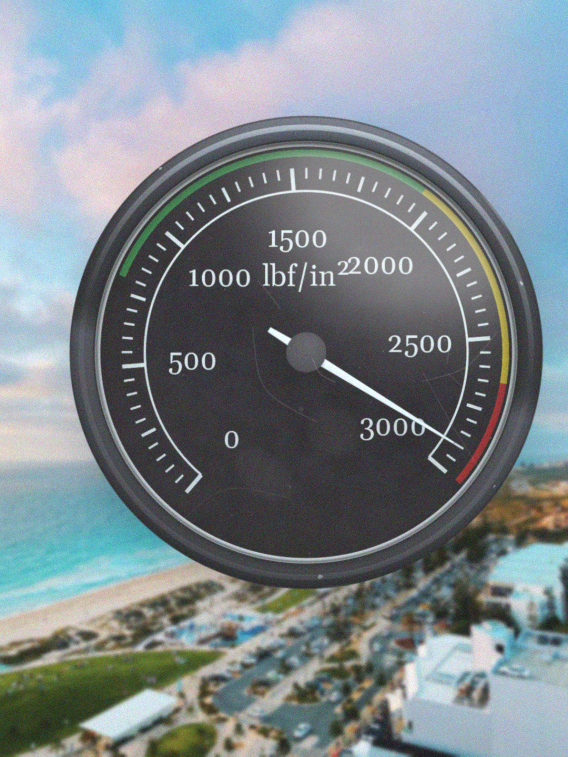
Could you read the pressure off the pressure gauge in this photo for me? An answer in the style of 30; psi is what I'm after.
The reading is 2900; psi
